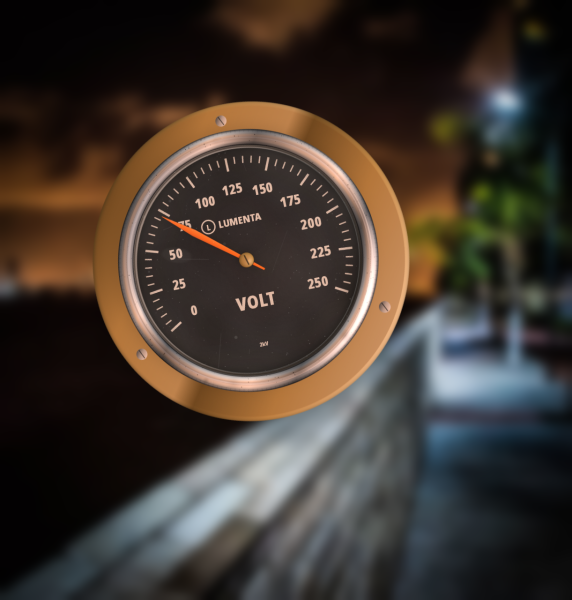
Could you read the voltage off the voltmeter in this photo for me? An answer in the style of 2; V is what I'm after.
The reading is 72.5; V
